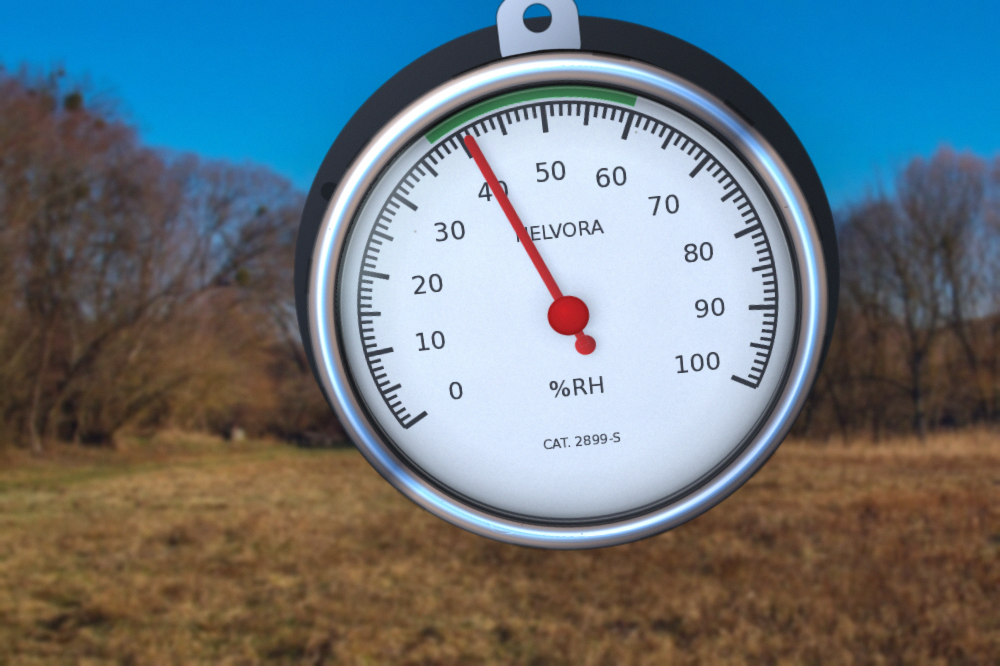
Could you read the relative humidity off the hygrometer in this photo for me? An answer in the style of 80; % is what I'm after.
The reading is 41; %
